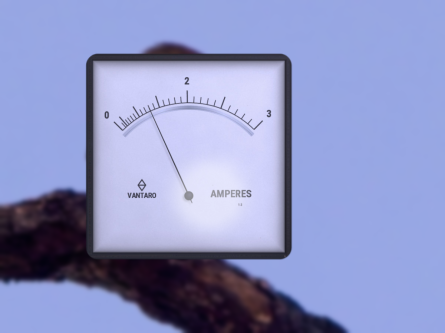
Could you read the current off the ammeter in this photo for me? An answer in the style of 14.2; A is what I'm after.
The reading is 1.3; A
